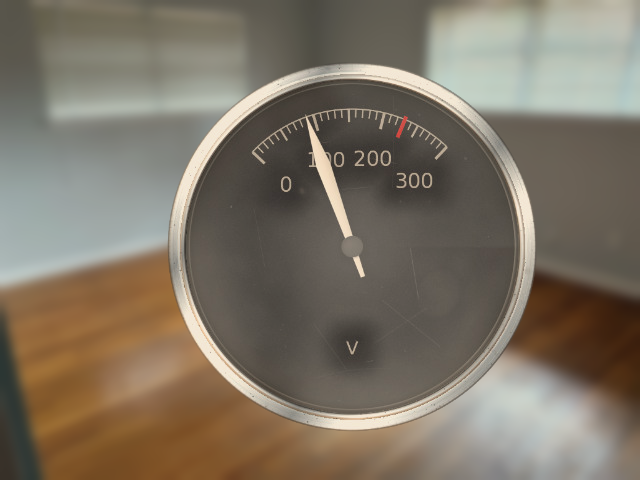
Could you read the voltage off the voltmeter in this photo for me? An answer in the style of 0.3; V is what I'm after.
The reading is 90; V
